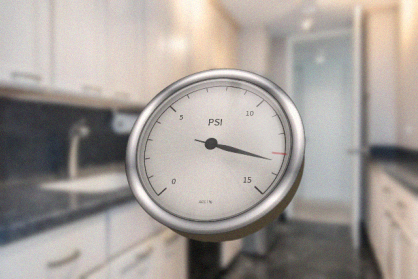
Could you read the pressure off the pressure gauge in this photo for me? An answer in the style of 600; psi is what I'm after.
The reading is 13.5; psi
